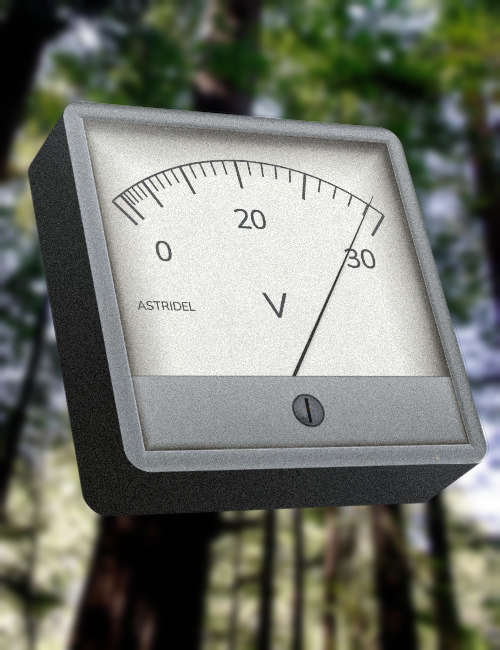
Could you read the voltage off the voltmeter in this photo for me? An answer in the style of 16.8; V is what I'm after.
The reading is 29; V
